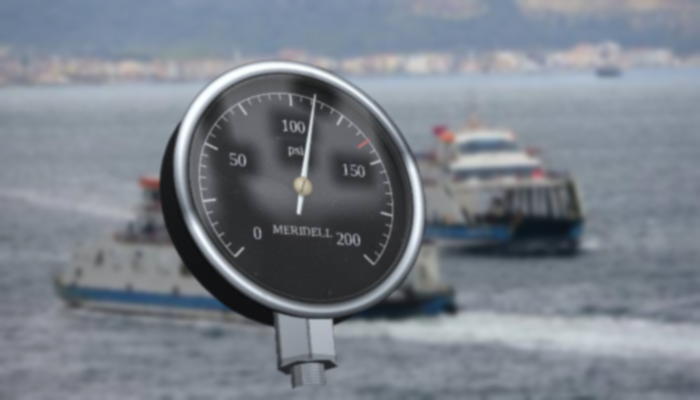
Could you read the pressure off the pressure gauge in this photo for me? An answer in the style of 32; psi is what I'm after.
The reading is 110; psi
